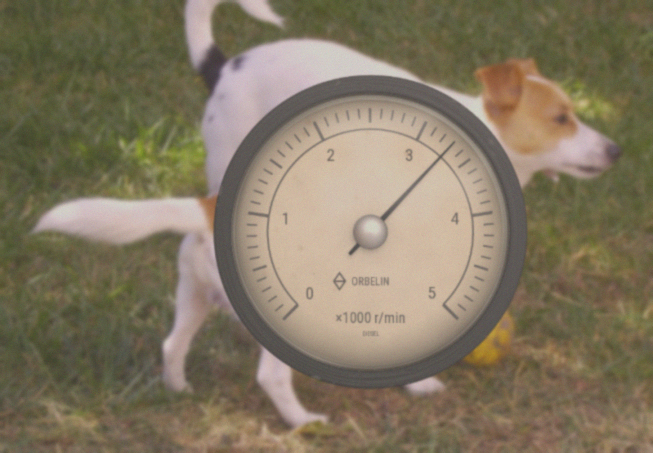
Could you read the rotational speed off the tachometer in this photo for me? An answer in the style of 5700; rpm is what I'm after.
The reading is 3300; rpm
